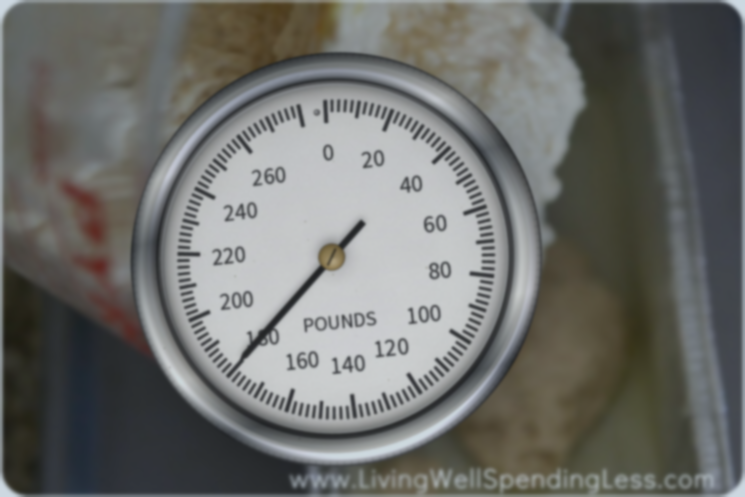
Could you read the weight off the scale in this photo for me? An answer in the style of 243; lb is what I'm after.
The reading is 180; lb
